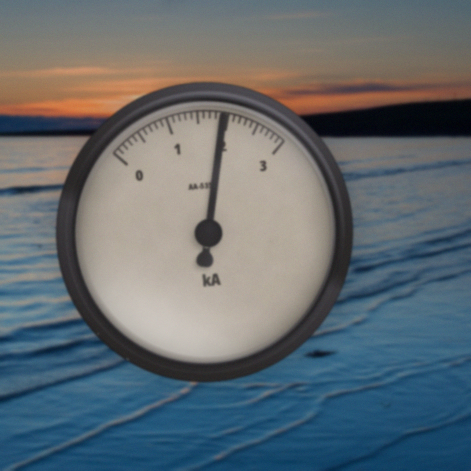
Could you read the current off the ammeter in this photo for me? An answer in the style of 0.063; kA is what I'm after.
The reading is 1.9; kA
